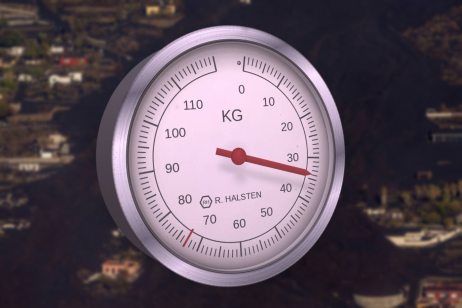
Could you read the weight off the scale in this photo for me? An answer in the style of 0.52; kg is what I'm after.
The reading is 34; kg
